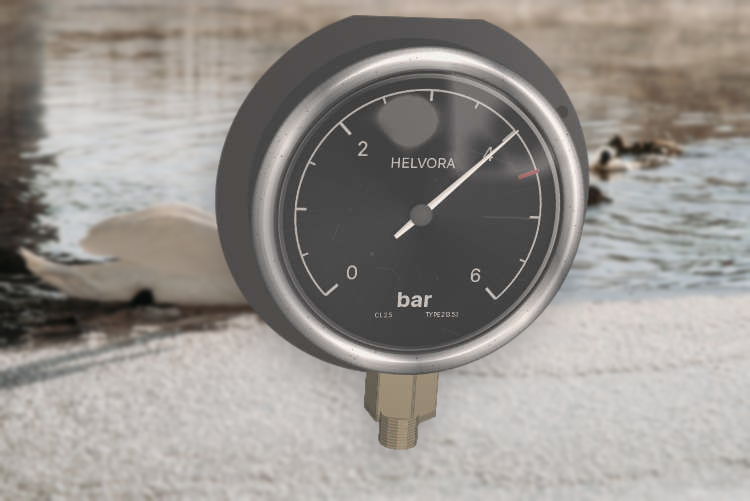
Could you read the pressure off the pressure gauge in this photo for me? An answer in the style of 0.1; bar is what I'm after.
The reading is 4; bar
